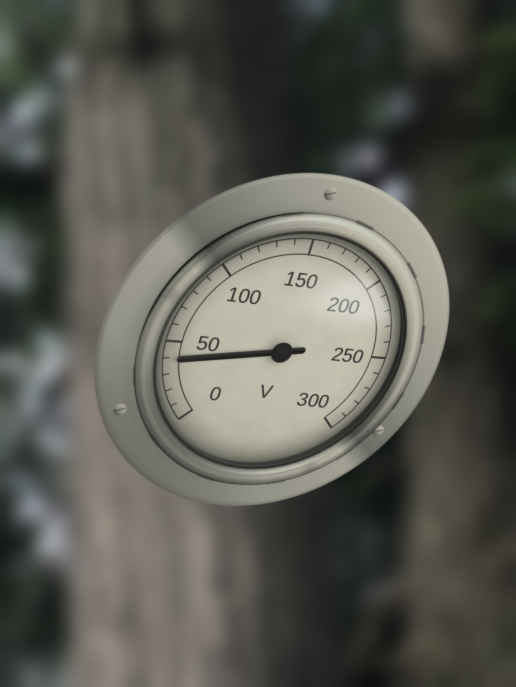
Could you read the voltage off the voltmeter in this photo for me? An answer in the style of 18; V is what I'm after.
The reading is 40; V
